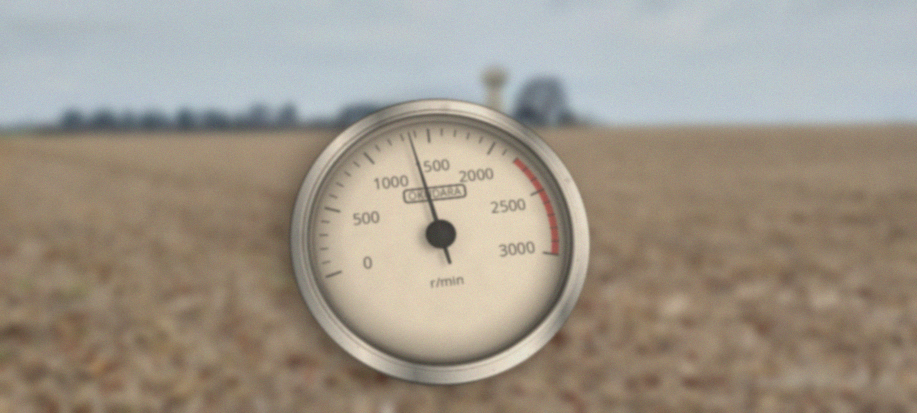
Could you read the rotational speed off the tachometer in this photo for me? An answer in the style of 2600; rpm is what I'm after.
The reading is 1350; rpm
